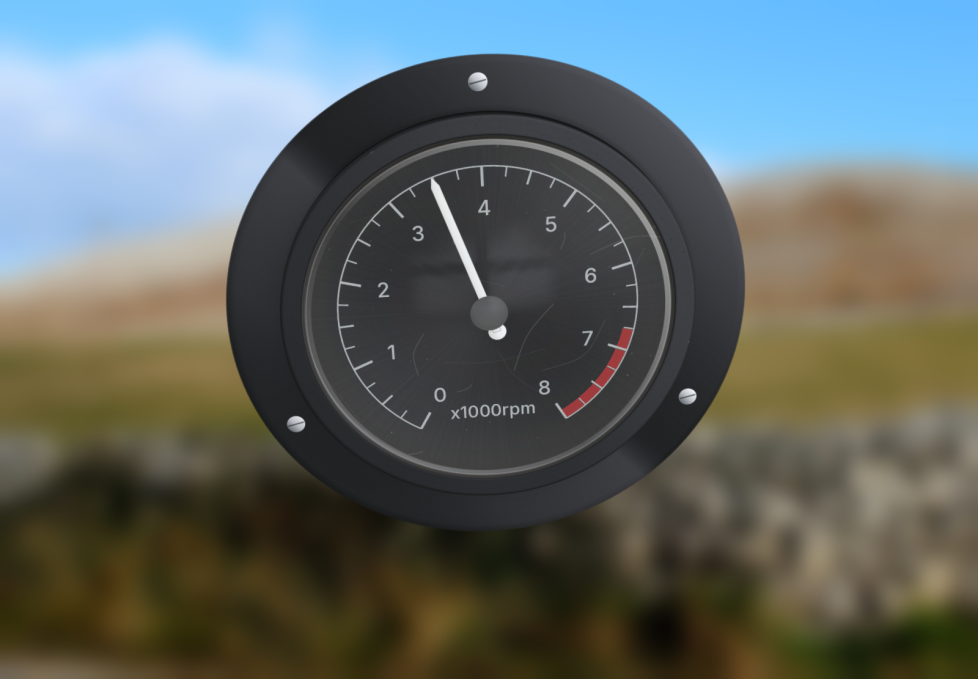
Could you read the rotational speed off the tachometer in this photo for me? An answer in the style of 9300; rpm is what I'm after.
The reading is 3500; rpm
